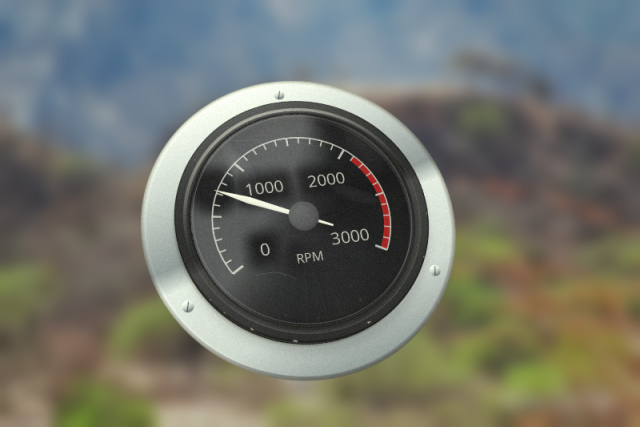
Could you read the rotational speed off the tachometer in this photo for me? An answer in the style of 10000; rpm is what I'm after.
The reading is 700; rpm
